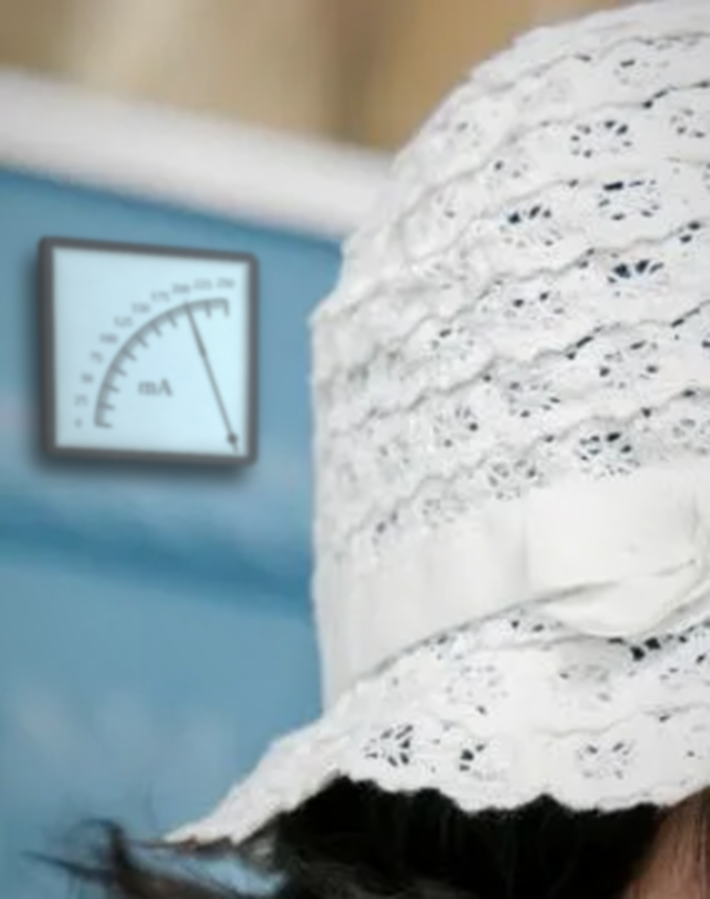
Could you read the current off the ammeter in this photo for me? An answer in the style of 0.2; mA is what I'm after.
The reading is 200; mA
